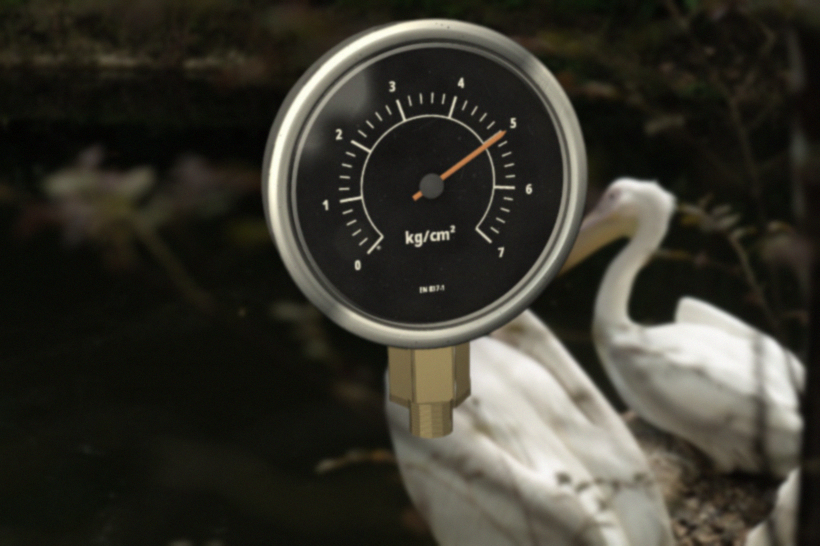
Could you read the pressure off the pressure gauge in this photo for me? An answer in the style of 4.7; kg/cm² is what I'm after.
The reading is 5; kg/cm²
